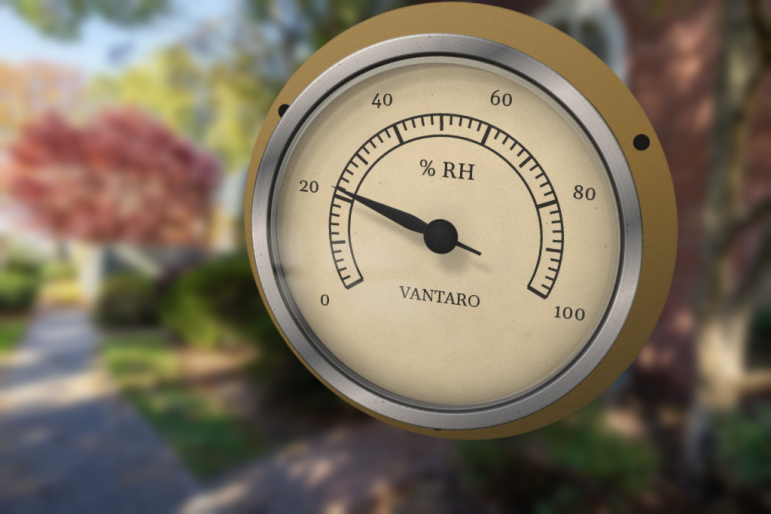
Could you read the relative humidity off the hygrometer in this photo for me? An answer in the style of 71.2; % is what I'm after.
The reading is 22; %
